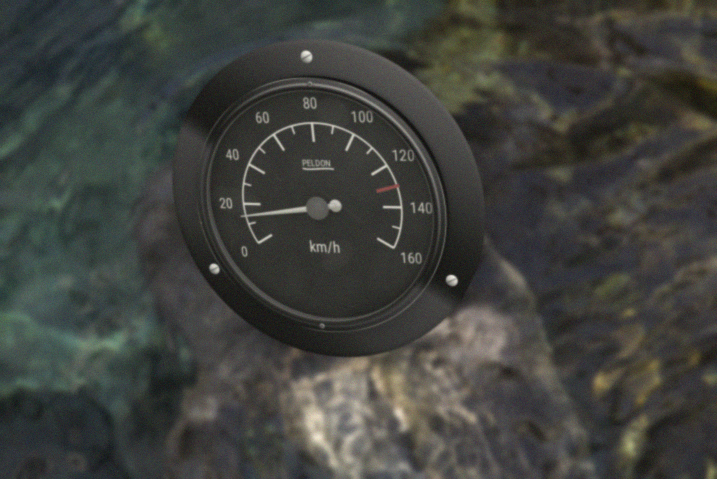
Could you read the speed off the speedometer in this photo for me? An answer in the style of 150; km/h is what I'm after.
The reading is 15; km/h
